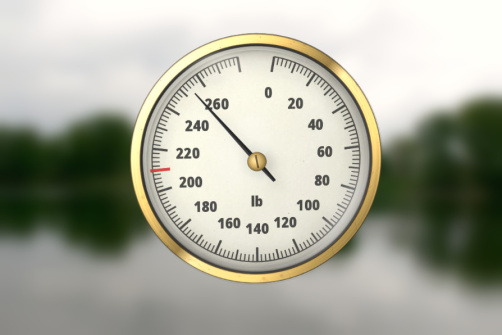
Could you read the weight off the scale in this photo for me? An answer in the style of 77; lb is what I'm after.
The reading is 254; lb
